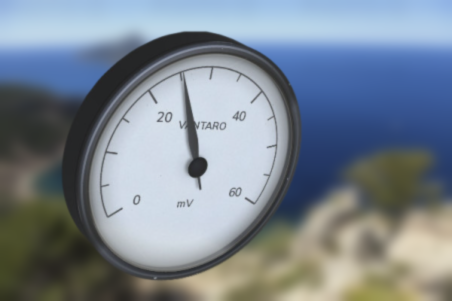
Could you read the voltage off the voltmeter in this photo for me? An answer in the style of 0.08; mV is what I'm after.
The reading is 25; mV
